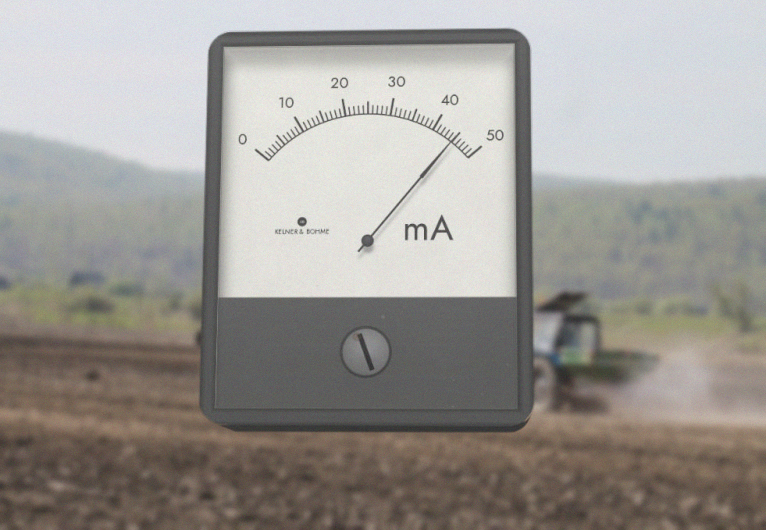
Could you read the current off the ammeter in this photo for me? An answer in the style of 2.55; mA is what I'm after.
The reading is 45; mA
